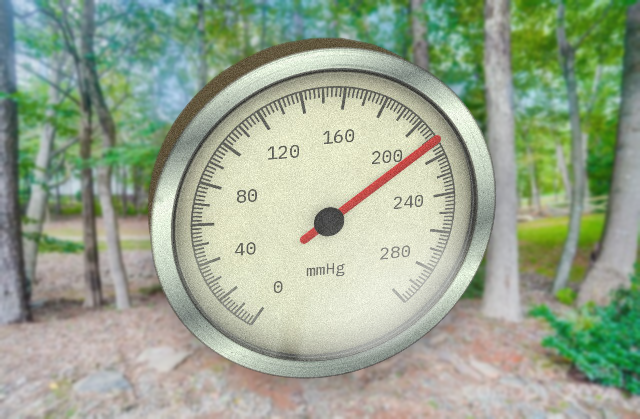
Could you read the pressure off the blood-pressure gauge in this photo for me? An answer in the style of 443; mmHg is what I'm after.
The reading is 210; mmHg
